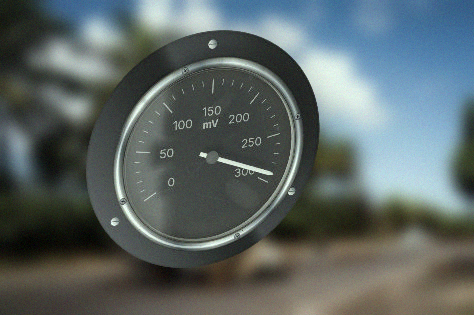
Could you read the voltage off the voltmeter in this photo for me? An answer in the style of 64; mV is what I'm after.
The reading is 290; mV
